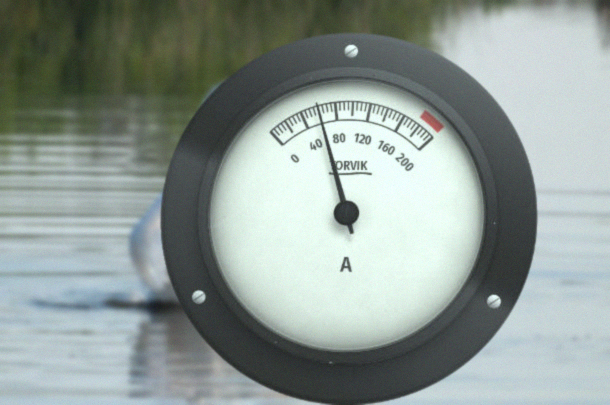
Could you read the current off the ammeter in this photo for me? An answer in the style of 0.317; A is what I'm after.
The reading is 60; A
